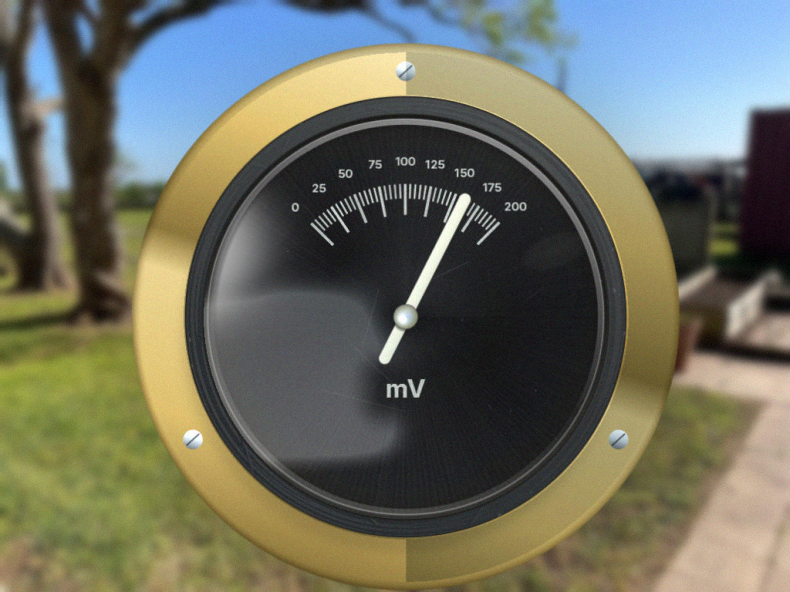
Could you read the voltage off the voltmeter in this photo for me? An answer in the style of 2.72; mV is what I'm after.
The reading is 160; mV
